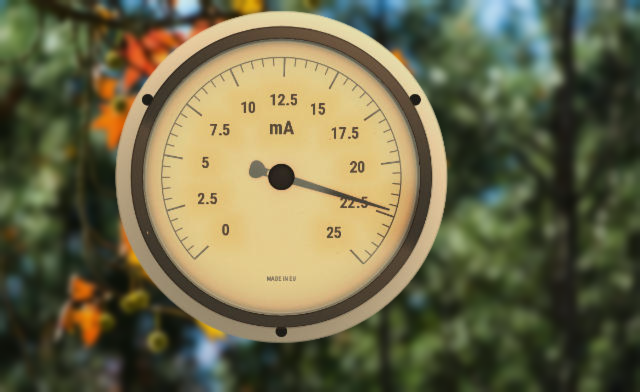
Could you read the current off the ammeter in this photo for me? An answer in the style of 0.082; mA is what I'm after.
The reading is 22.25; mA
